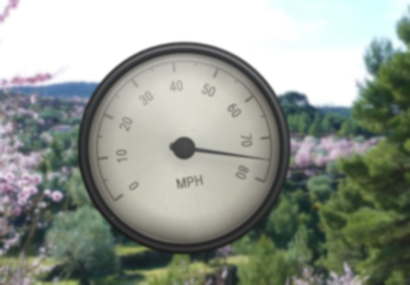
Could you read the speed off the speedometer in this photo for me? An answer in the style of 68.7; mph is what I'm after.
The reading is 75; mph
